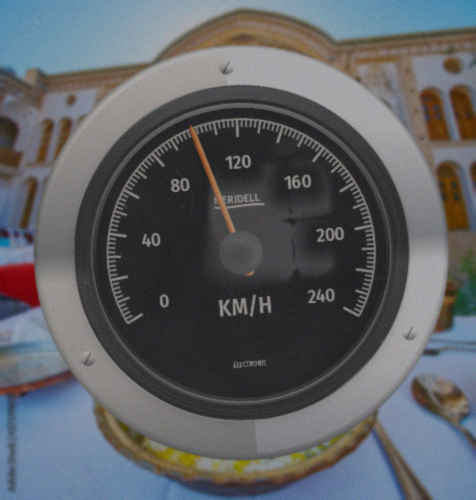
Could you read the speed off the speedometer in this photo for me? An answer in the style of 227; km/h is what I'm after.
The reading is 100; km/h
